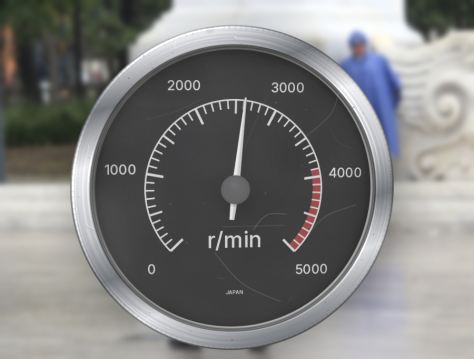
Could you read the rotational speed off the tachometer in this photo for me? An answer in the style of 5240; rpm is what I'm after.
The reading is 2600; rpm
